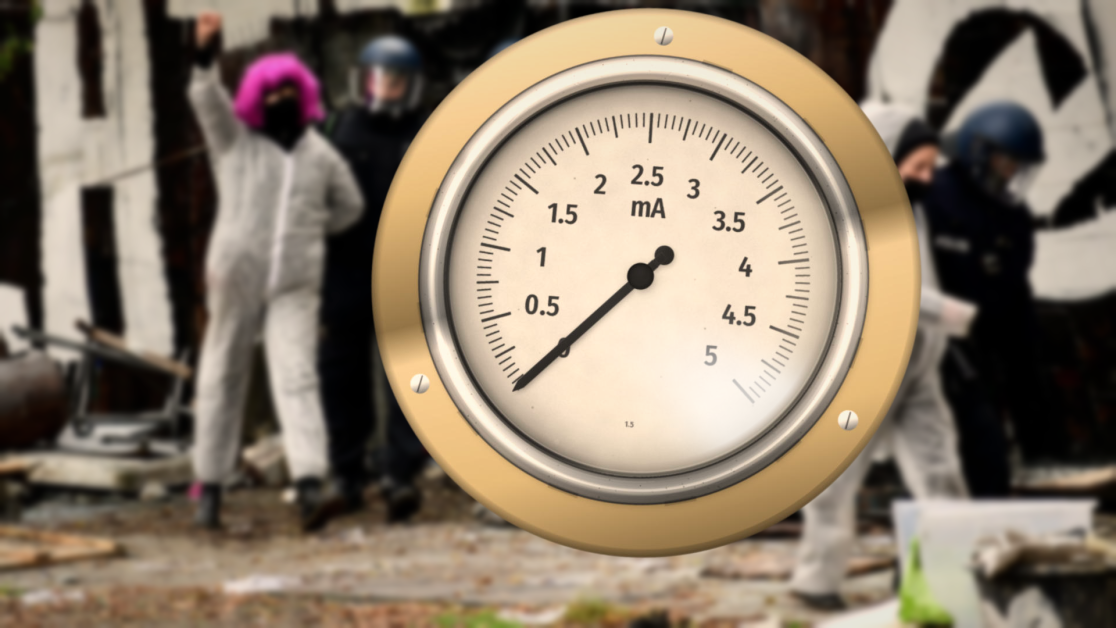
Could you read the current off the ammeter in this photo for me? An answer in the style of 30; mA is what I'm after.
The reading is 0; mA
